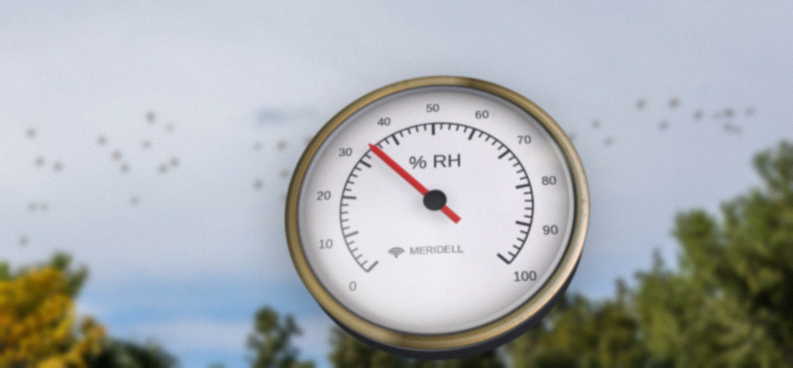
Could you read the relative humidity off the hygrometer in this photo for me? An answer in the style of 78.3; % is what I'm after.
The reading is 34; %
